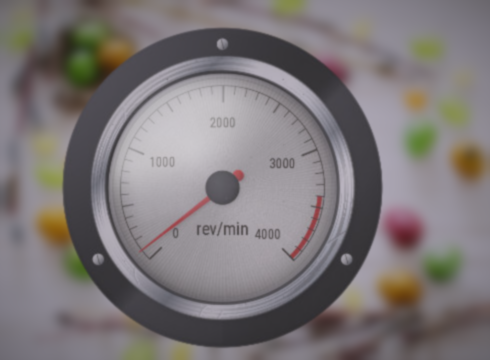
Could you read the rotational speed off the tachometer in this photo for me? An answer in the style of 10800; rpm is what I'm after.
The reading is 100; rpm
